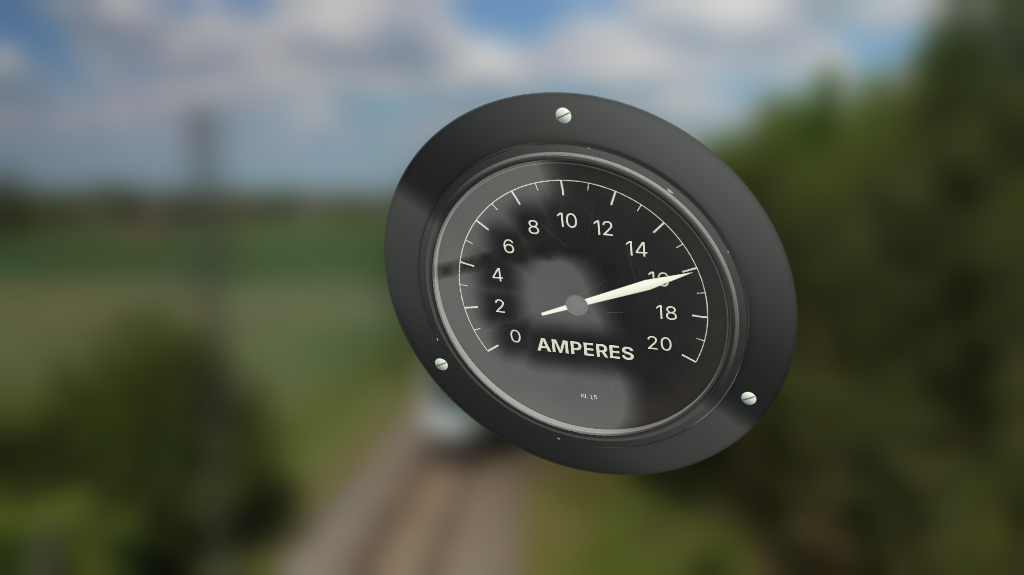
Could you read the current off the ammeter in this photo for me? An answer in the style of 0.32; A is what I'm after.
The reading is 16; A
